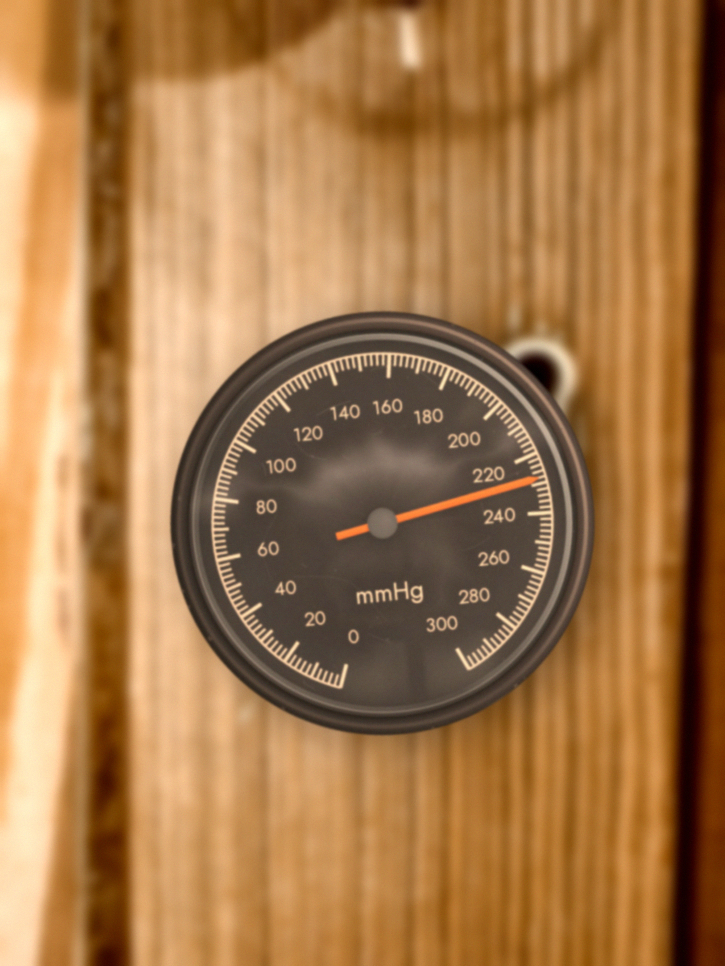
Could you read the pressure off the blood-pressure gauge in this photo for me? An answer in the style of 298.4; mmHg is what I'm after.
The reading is 228; mmHg
